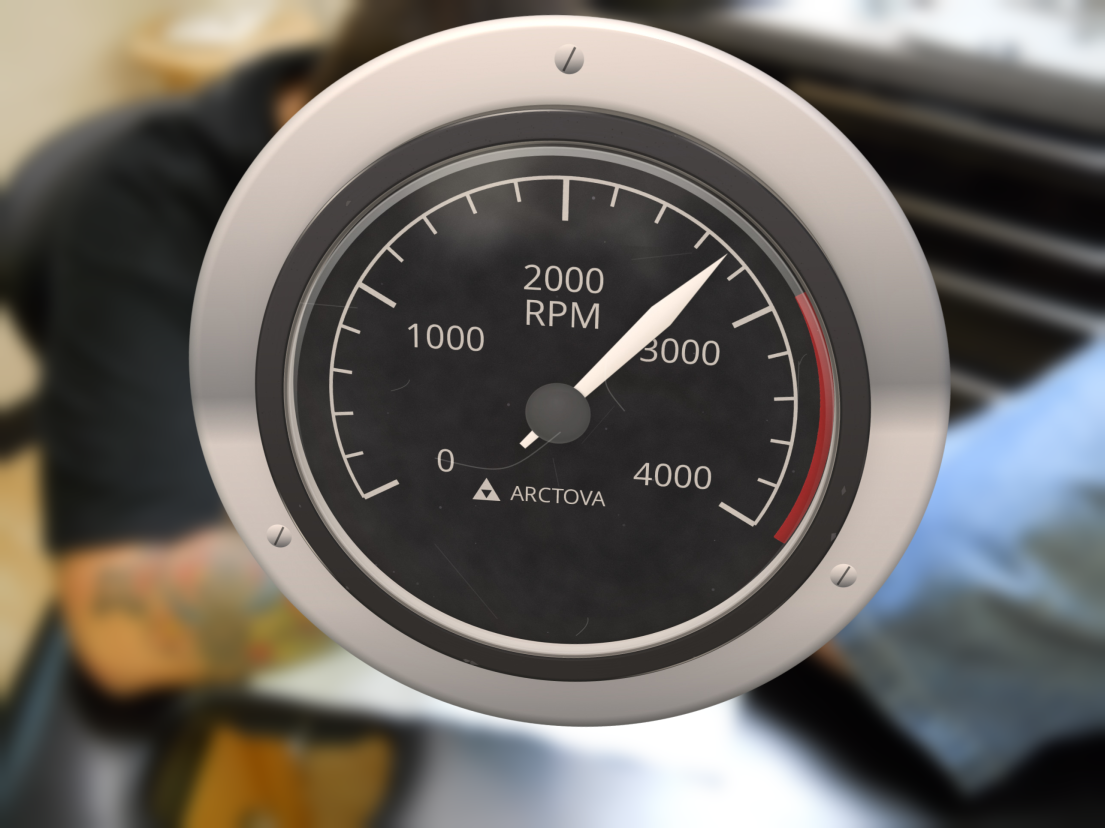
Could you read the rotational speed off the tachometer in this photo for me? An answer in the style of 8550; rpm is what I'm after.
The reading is 2700; rpm
